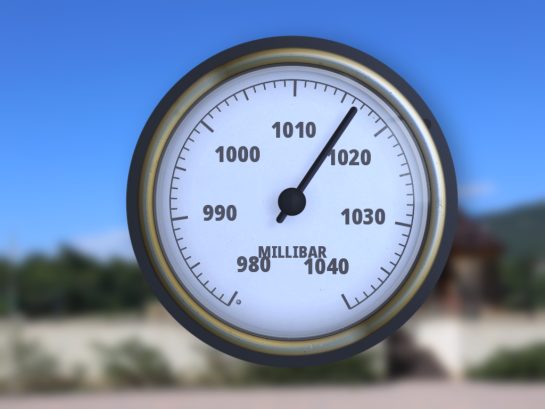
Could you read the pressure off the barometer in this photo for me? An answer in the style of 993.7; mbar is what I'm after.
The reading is 1016.5; mbar
